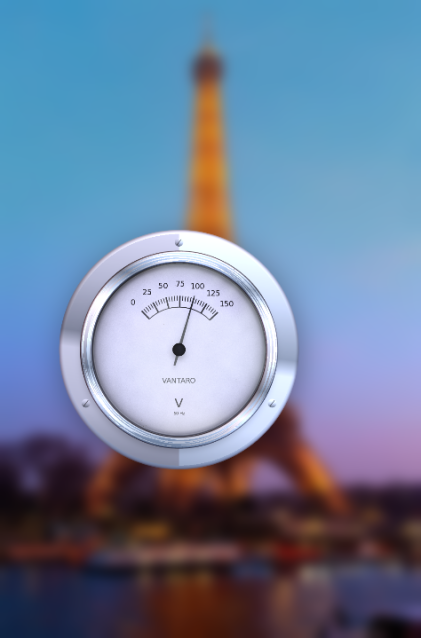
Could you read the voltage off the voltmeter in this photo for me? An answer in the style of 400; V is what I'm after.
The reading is 100; V
